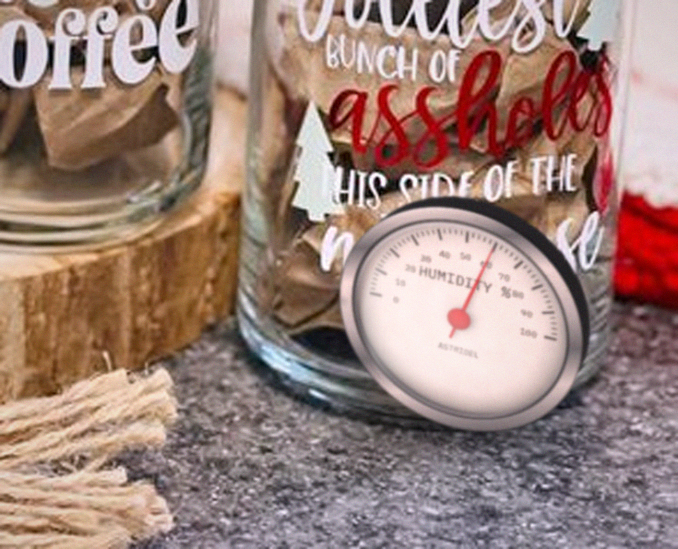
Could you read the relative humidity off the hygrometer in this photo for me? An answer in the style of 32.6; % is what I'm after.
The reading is 60; %
